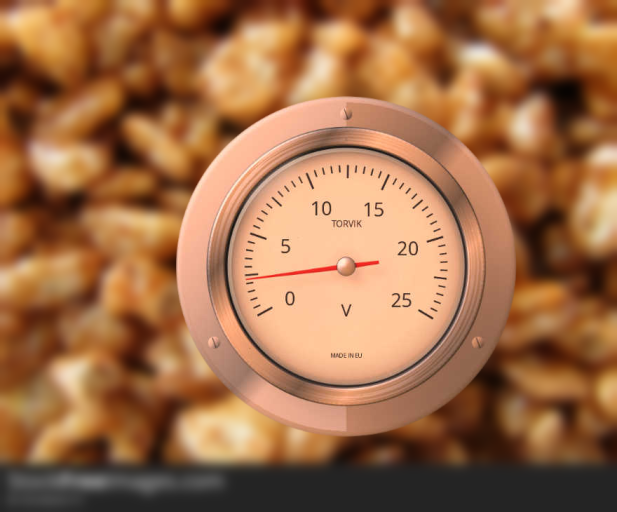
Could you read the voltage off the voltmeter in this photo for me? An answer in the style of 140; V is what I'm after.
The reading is 2.25; V
